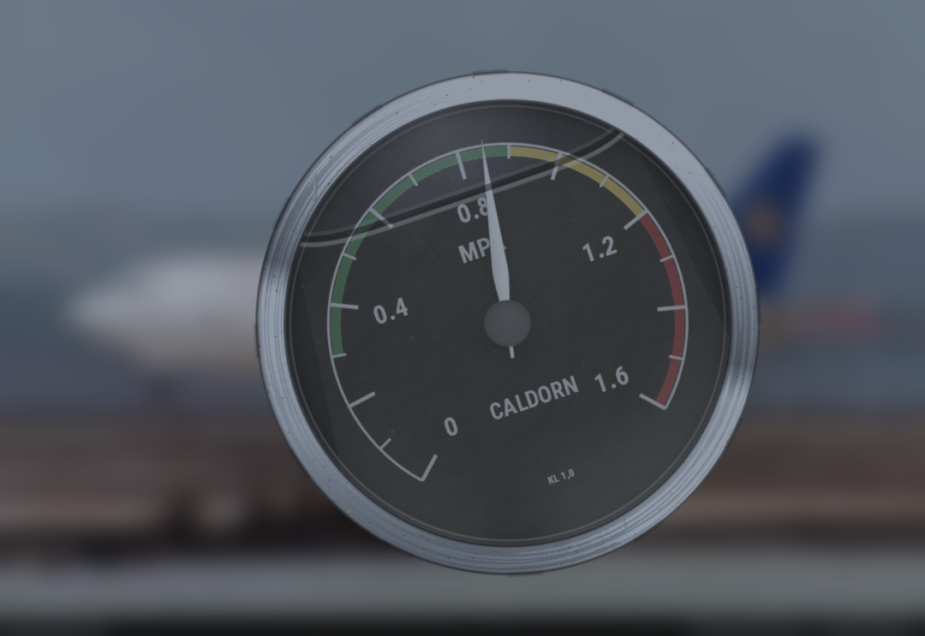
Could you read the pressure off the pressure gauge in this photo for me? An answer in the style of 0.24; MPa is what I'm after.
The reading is 0.85; MPa
